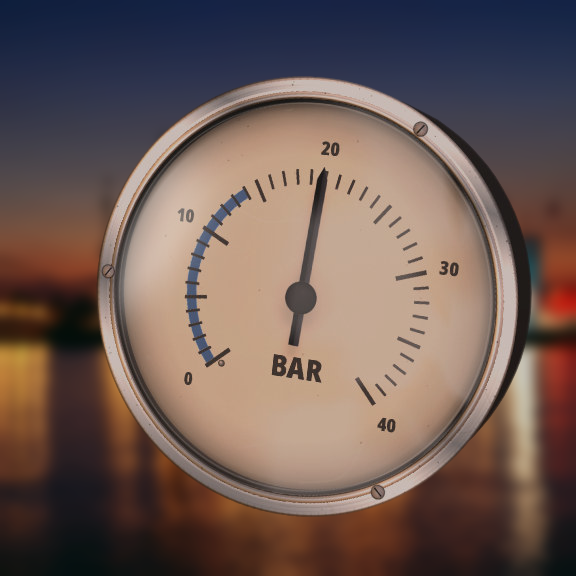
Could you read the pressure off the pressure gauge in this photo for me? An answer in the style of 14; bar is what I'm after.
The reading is 20; bar
